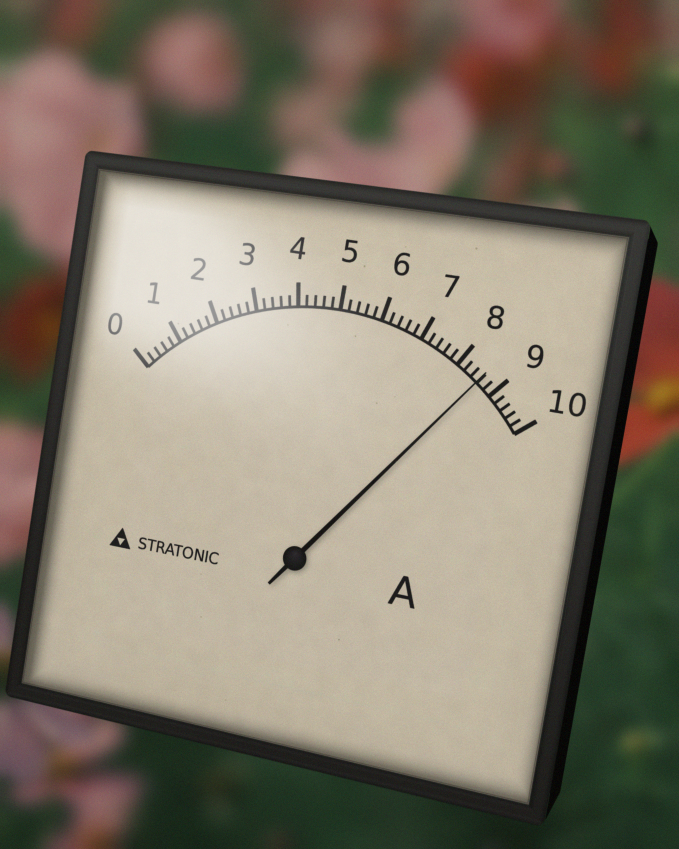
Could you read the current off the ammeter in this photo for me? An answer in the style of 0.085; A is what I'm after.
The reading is 8.6; A
